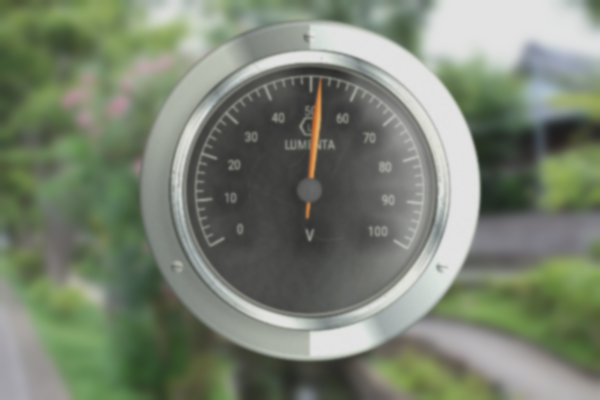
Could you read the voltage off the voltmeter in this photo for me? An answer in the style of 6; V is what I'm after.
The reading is 52; V
